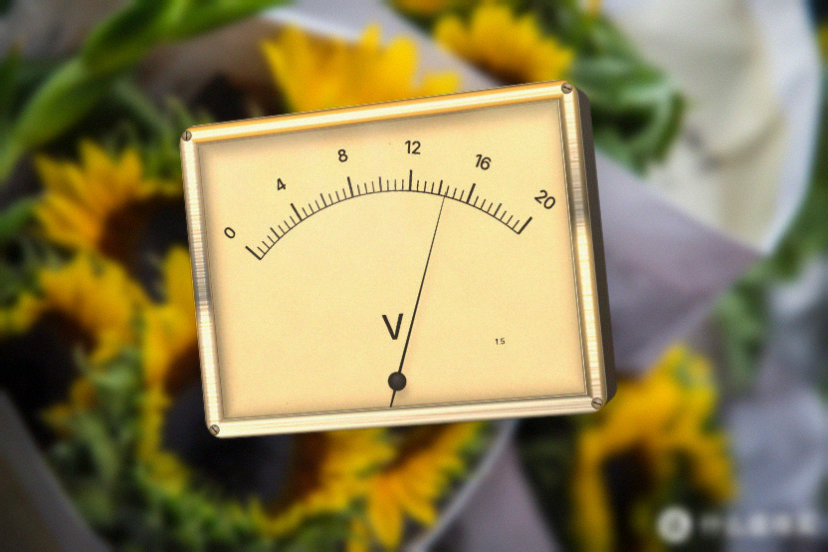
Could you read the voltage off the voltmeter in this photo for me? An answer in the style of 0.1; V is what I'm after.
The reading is 14.5; V
